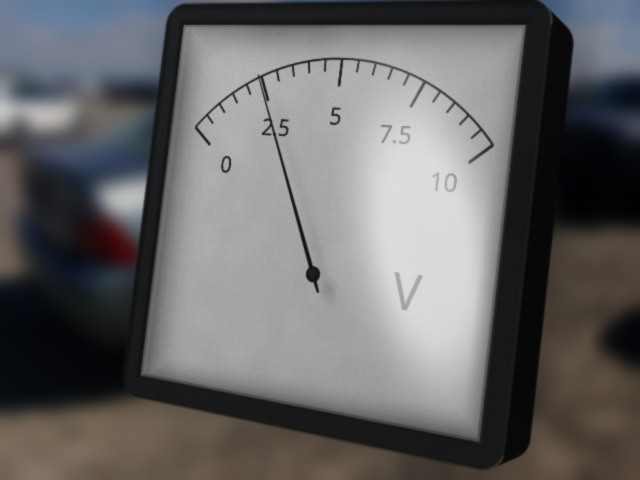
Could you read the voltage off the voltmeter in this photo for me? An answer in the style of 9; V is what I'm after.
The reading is 2.5; V
